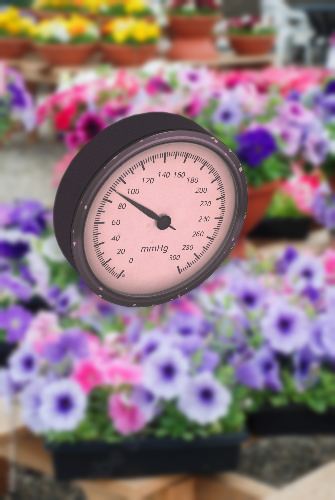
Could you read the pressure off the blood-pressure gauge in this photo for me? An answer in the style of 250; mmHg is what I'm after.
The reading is 90; mmHg
